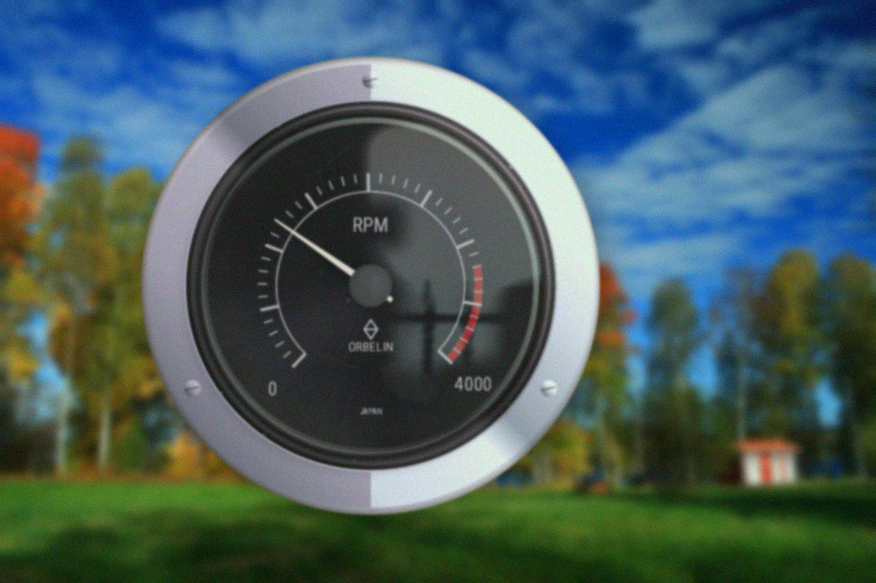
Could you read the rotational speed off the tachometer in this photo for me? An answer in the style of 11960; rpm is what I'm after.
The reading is 1200; rpm
